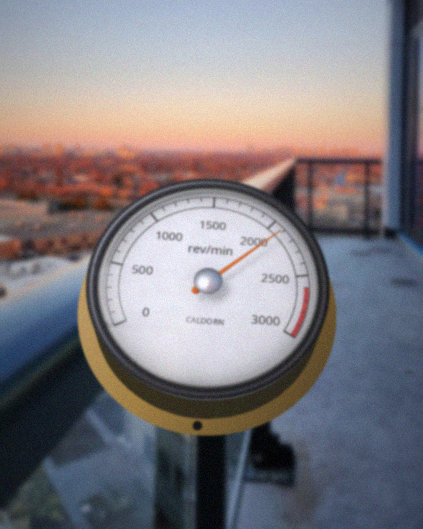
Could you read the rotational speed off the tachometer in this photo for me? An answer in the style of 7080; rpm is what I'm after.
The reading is 2100; rpm
